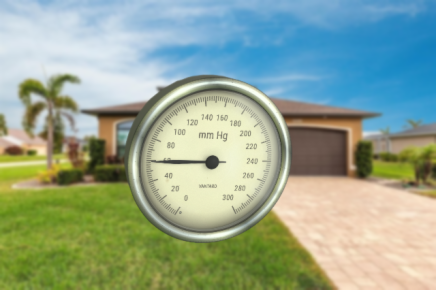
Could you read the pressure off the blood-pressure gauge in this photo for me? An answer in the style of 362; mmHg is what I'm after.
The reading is 60; mmHg
